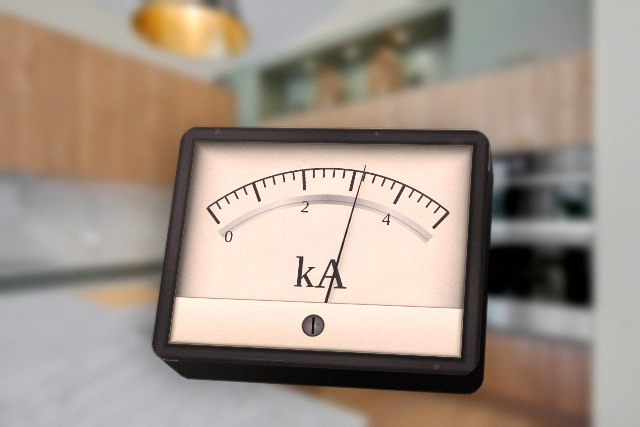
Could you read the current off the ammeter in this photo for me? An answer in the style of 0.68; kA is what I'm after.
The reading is 3.2; kA
